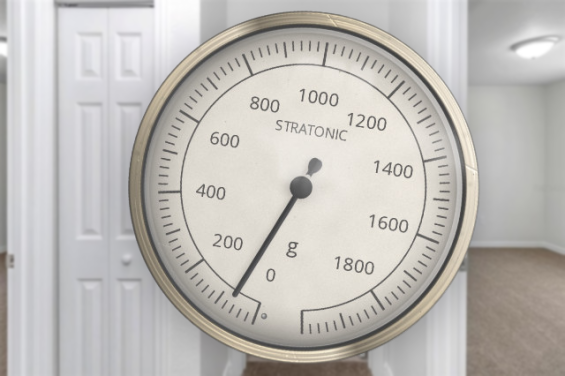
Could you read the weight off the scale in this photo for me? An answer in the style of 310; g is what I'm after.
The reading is 70; g
